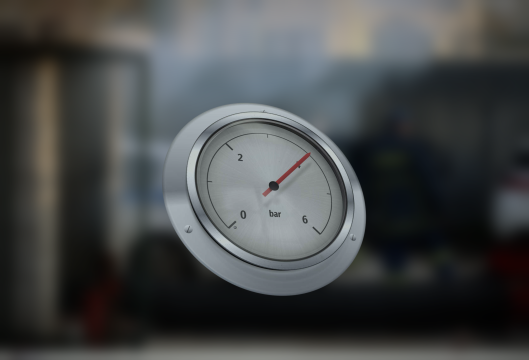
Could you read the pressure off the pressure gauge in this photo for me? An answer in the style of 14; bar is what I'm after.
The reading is 4; bar
